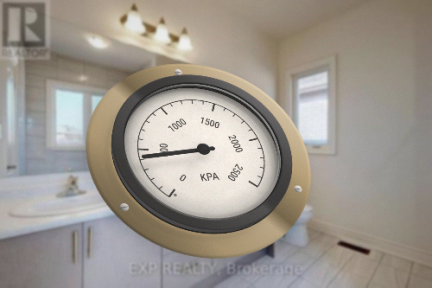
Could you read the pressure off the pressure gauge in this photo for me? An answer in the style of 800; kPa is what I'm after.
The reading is 400; kPa
